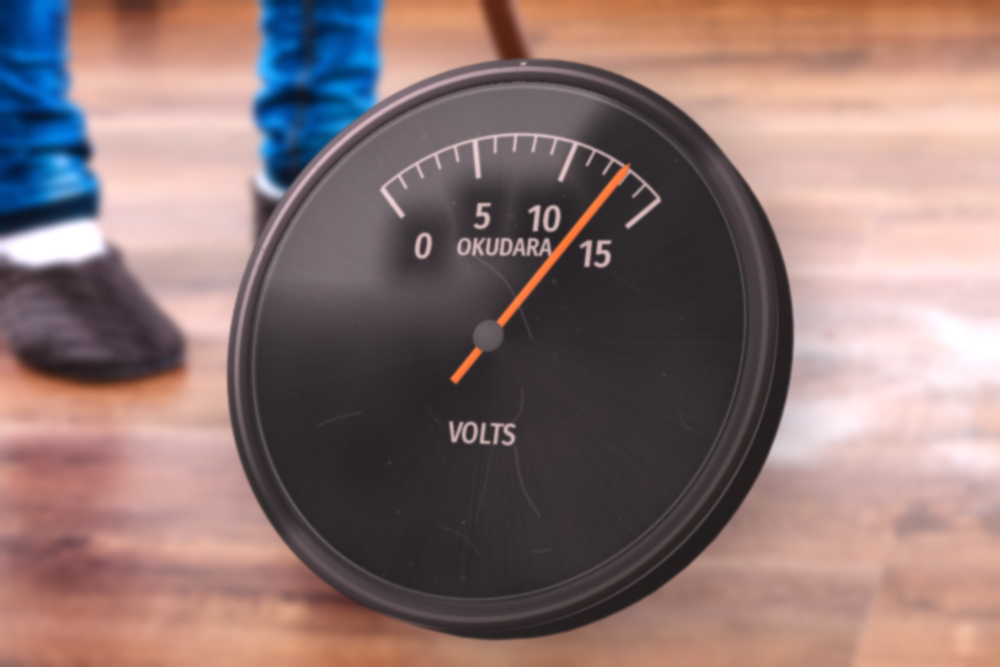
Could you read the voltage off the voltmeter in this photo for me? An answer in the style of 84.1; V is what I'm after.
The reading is 13; V
